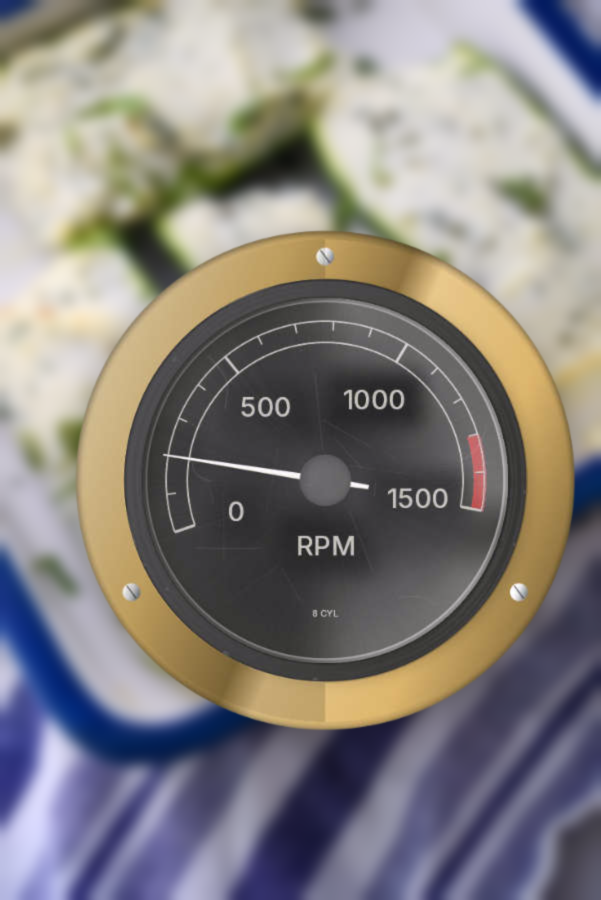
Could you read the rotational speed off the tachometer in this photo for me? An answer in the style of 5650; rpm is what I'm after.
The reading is 200; rpm
